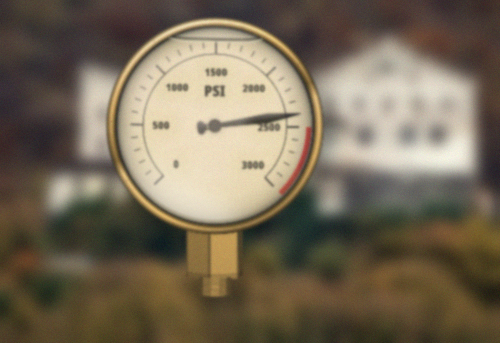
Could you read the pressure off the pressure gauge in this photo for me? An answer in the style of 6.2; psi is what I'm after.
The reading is 2400; psi
